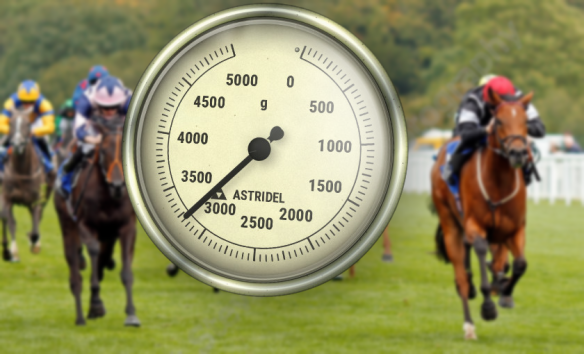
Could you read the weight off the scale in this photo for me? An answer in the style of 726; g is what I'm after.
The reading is 3200; g
